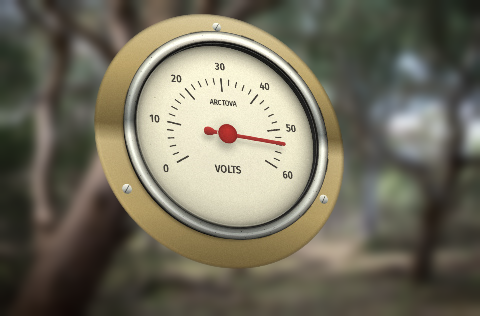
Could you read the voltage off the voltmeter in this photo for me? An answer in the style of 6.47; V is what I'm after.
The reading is 54; V
